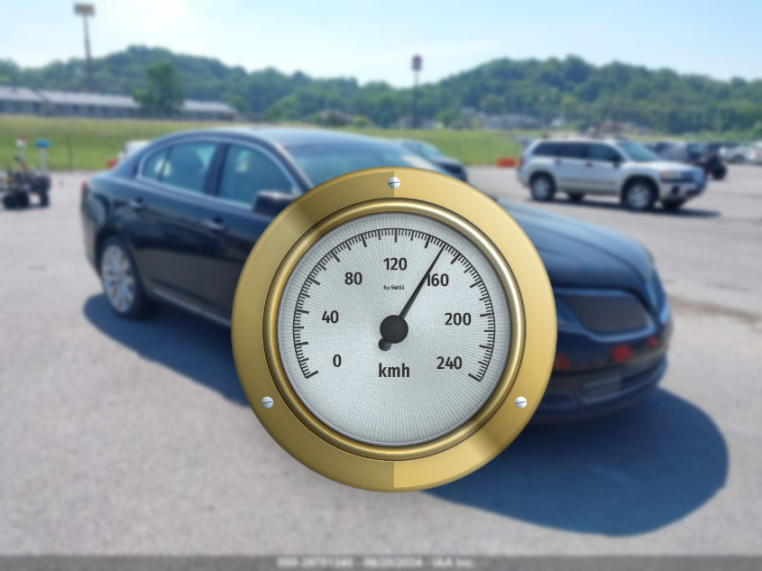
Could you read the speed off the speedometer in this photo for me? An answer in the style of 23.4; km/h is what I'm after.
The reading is 150; km/h
